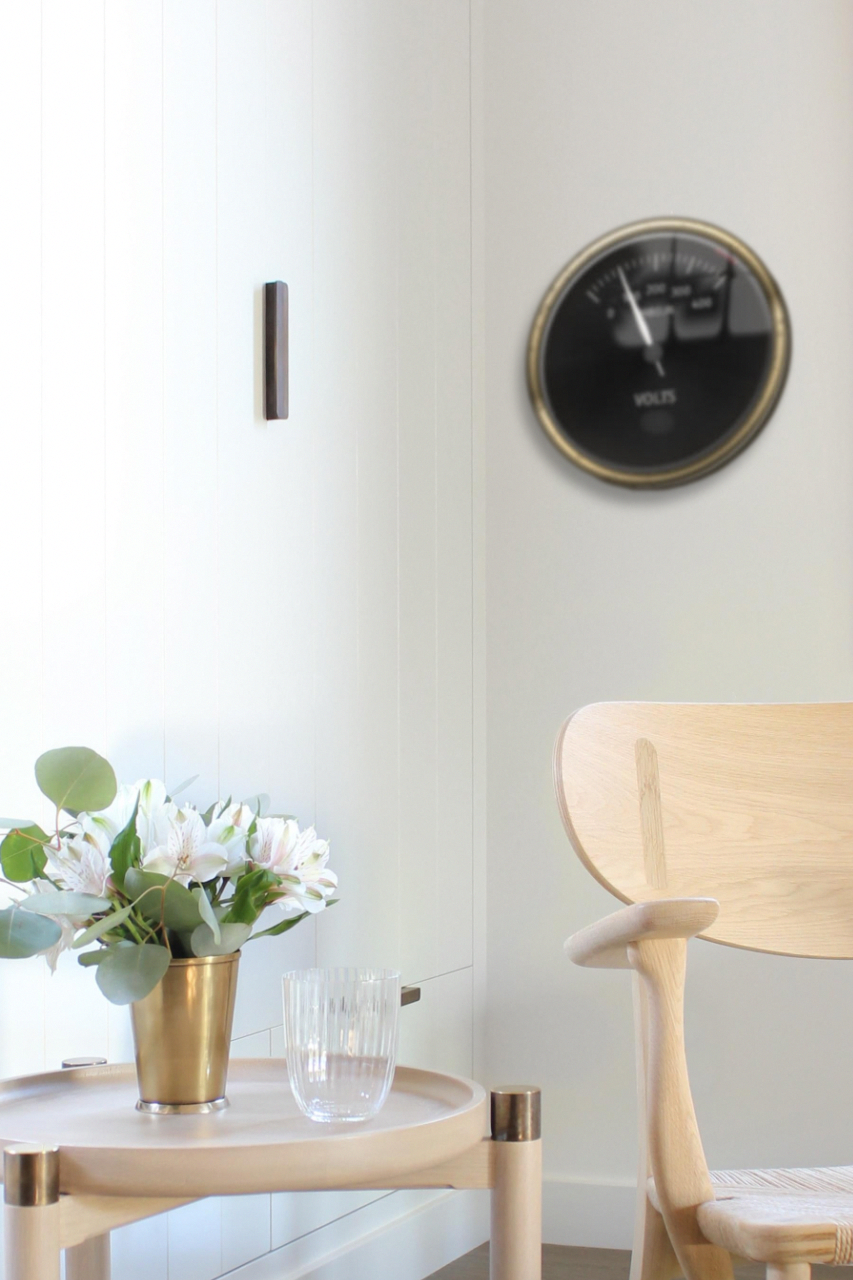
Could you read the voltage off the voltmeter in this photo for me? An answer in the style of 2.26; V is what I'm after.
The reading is 100; V
